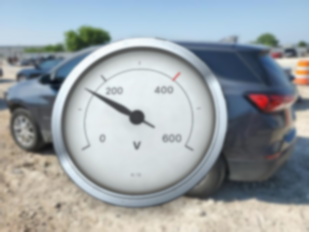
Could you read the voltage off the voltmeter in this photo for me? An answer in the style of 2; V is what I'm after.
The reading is 150; V
